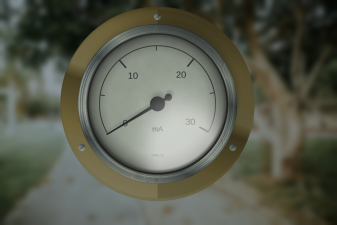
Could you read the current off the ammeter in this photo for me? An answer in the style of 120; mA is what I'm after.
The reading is 0; mA
